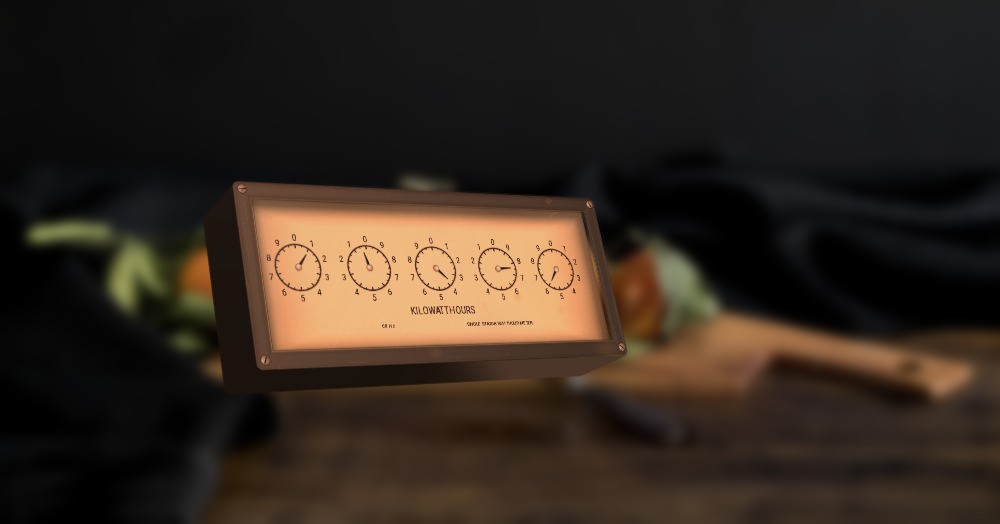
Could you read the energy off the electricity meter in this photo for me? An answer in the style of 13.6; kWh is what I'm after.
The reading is 10376; kWh
